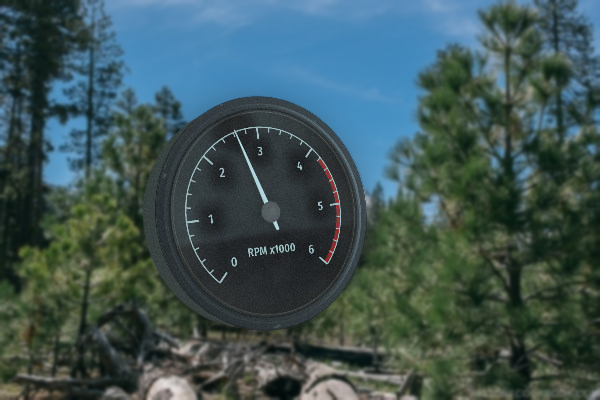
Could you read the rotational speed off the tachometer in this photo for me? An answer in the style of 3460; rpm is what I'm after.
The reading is 2600; rpm
